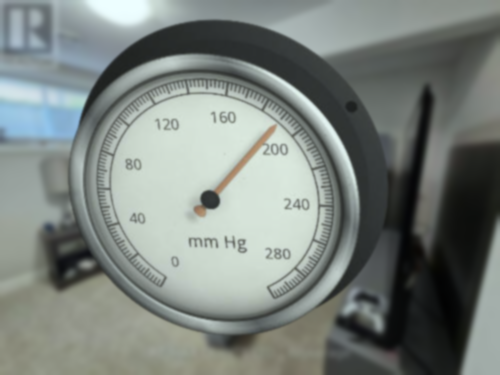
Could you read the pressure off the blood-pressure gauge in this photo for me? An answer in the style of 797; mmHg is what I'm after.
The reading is 190; mmHg
